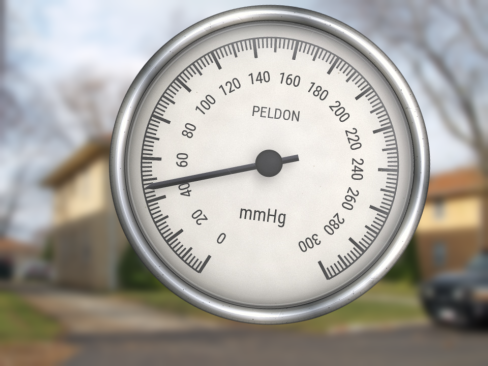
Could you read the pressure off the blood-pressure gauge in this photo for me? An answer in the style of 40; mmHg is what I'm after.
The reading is 46; mmHg
